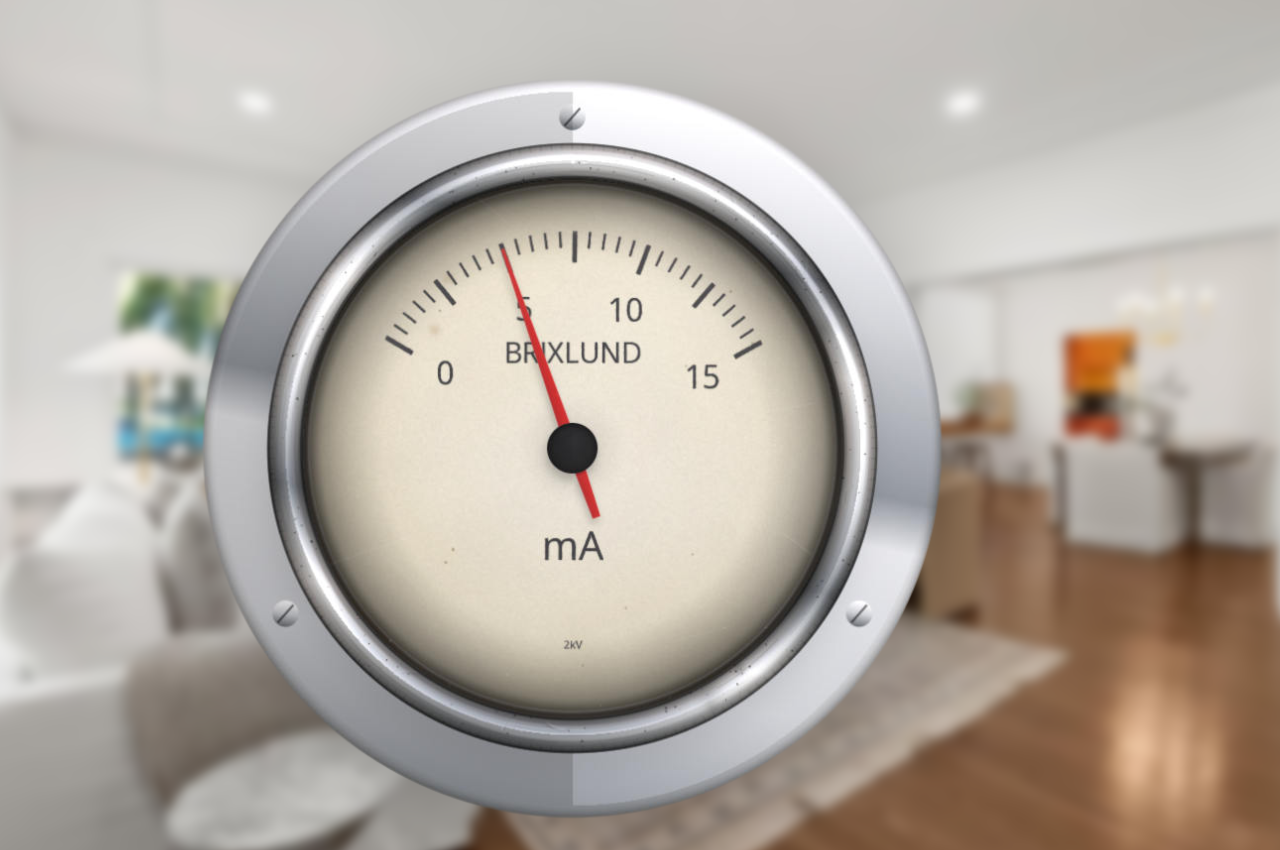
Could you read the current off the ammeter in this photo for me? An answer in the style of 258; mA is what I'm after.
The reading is 5; mA
